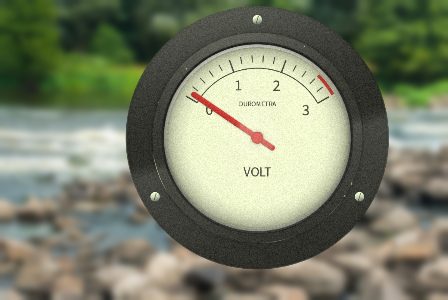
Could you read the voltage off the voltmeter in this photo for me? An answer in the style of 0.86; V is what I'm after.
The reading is 0.1; V
